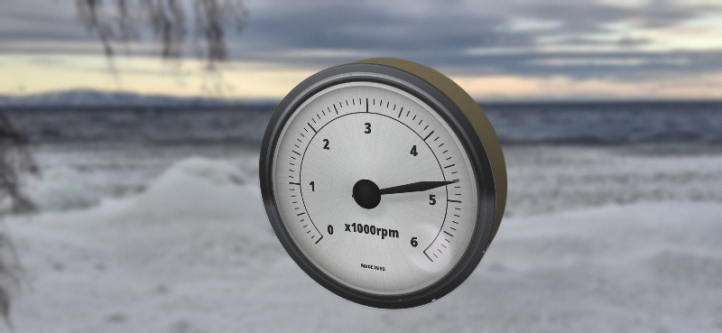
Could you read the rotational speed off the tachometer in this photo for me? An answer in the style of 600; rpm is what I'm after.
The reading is 4700; rpm
